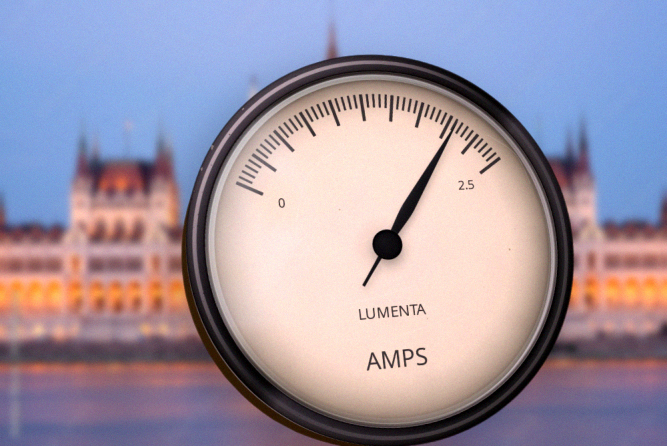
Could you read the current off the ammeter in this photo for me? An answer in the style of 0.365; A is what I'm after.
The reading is 2.05; A
